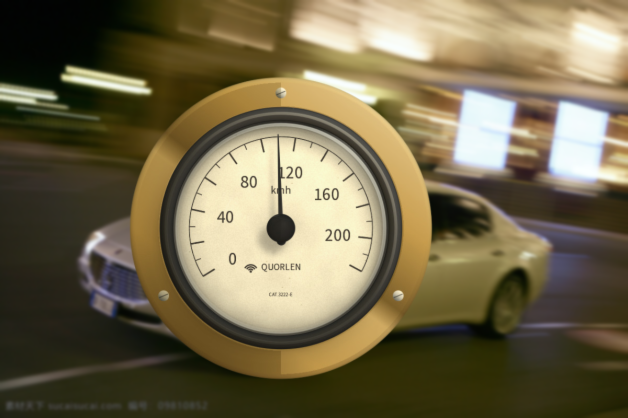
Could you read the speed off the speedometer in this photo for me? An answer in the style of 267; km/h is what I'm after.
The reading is 110; km/h
